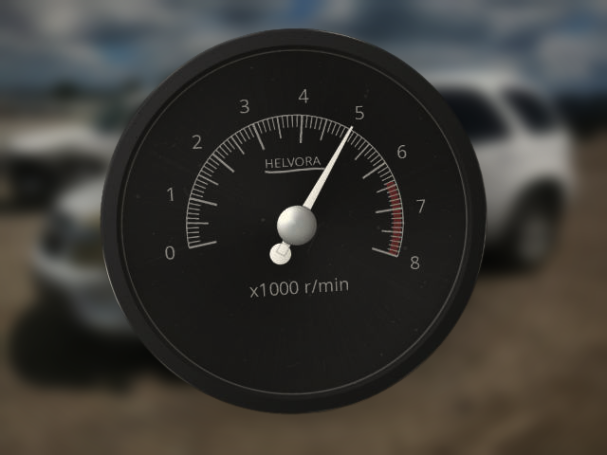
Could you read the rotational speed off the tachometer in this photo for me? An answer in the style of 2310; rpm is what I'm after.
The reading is 5000; rpm
